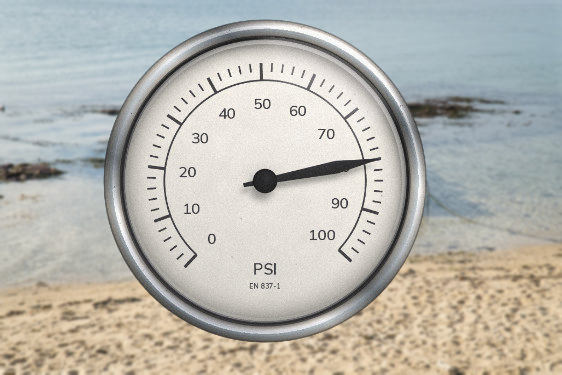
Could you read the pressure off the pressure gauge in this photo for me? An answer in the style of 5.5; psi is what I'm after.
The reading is 80; psi
